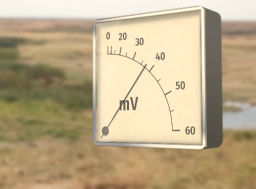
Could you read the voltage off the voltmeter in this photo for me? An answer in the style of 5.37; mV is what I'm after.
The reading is 37.5; mV
